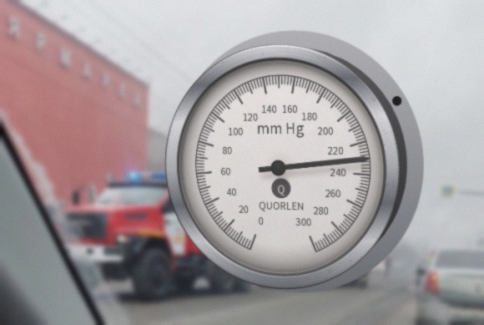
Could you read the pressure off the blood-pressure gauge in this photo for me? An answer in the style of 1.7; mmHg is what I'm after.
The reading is 230; mmHg
